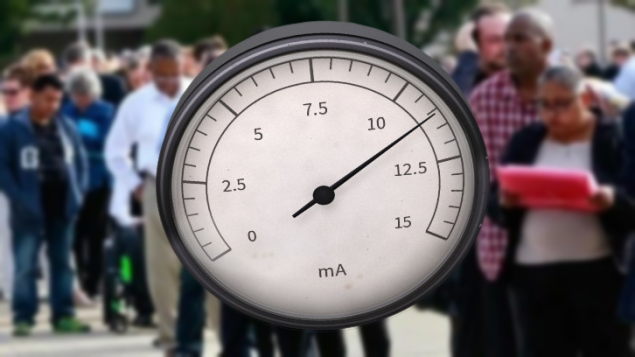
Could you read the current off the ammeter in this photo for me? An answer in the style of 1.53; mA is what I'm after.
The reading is 11; mA
